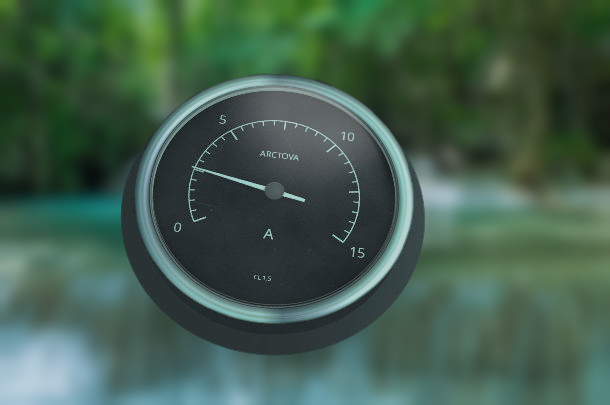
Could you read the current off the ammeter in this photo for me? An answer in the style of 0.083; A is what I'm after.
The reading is 2.5; A
